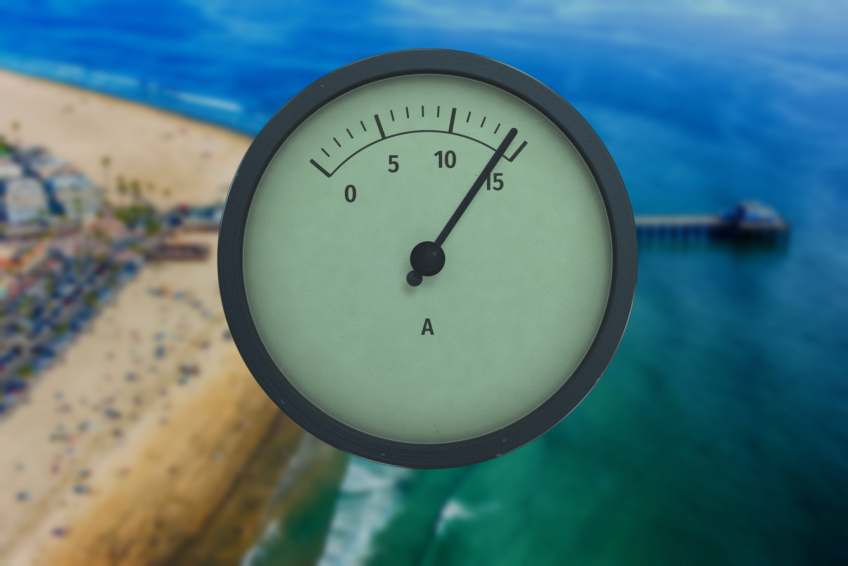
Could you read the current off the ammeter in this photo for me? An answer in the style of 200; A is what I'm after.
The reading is 14; A
